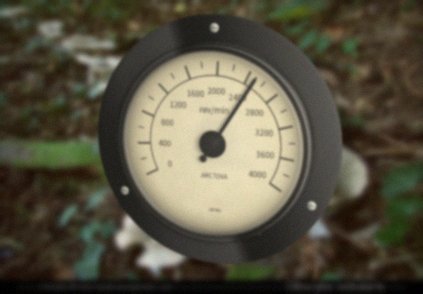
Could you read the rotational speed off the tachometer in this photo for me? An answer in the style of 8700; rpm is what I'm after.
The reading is 2500; rpm
